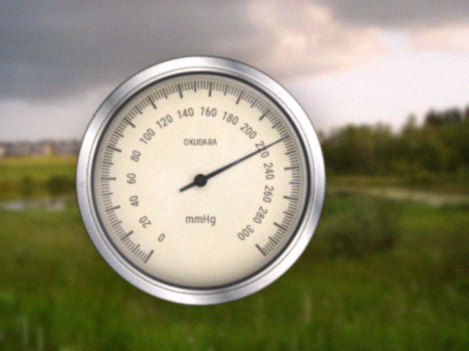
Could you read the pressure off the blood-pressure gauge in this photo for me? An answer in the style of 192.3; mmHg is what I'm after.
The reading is 220; mmHg
